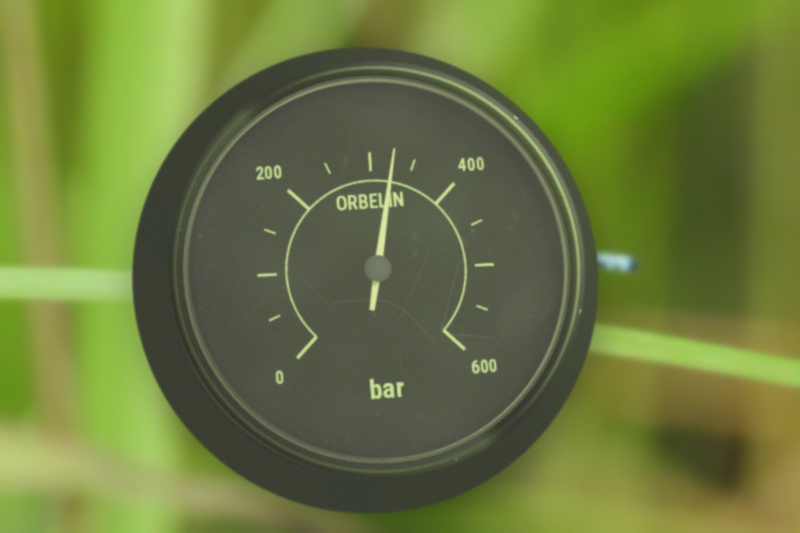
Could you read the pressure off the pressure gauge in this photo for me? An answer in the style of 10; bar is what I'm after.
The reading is 325; bar
